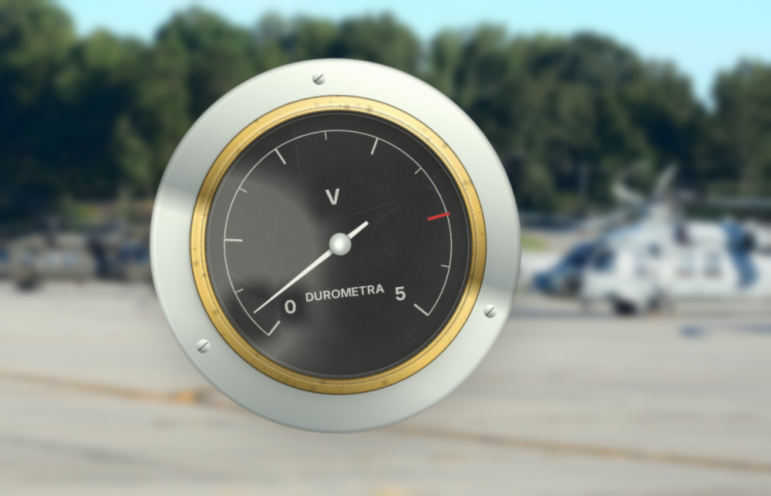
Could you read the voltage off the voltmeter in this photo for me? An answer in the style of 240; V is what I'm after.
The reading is 0.25; V
